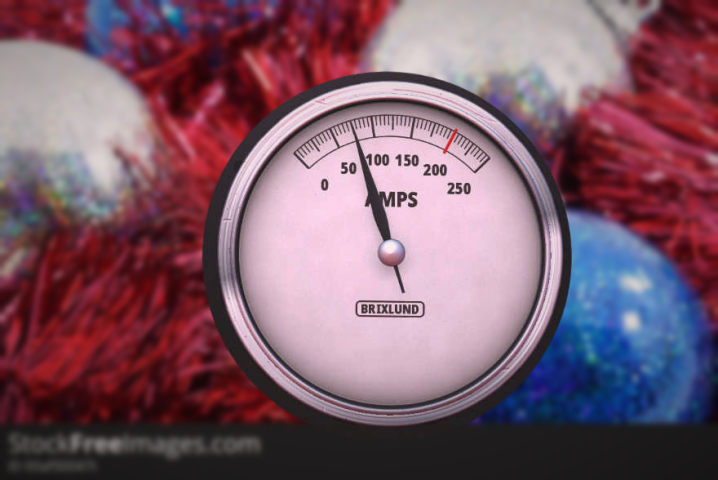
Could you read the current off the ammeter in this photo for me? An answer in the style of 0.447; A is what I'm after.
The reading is 75; A
